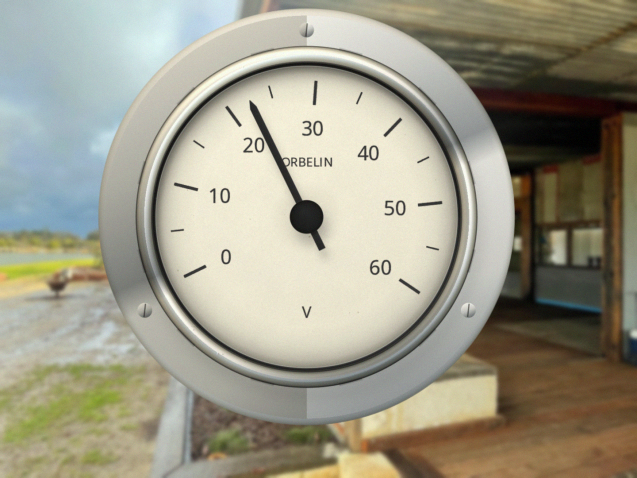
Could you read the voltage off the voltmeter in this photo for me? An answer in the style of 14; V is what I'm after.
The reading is 22.5; V
